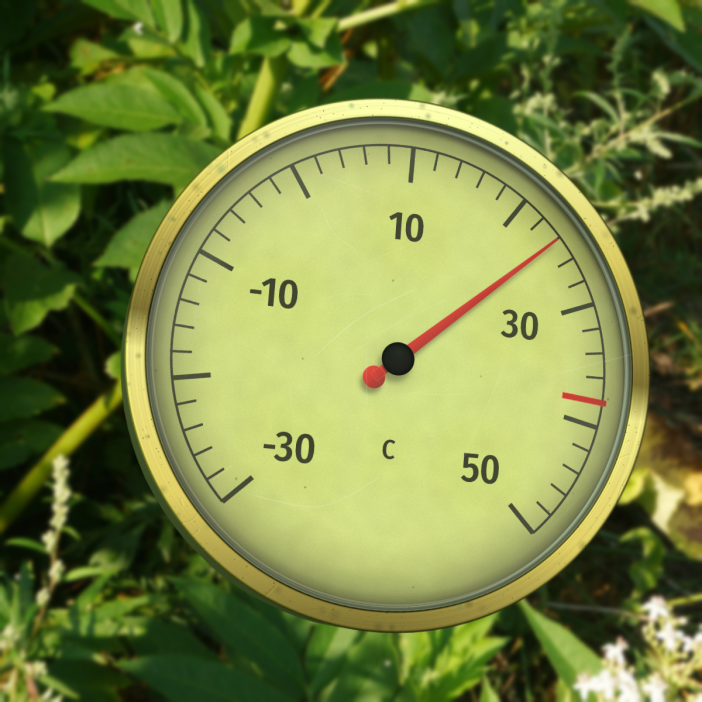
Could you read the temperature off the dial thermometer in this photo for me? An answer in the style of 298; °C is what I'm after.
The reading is 24; °C
